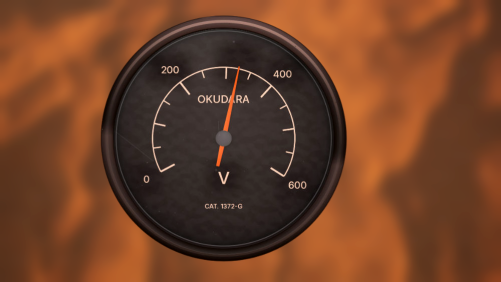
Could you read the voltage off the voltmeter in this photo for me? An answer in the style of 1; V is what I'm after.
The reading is 325; V
